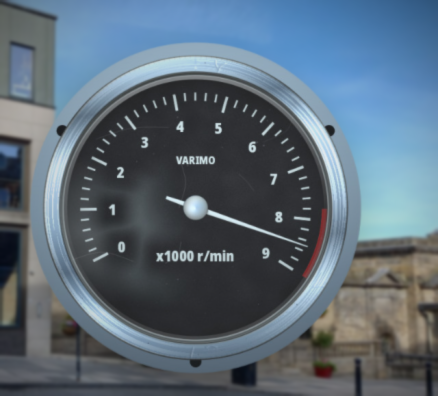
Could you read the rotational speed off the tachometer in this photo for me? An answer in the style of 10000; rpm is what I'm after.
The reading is 8500; rpm
